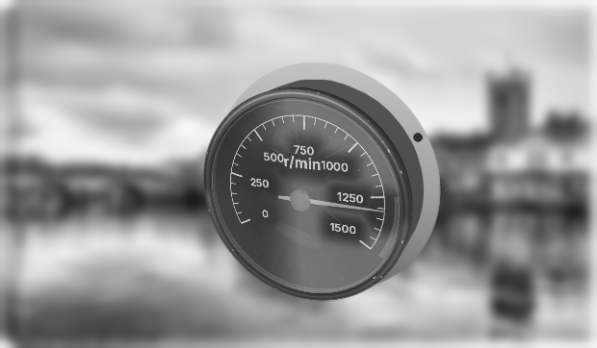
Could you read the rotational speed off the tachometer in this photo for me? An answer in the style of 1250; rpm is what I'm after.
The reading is 1300; rpm
